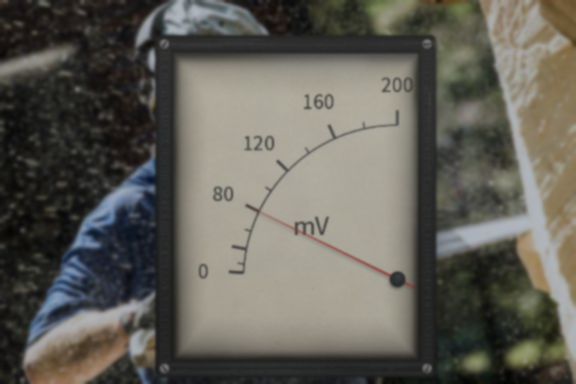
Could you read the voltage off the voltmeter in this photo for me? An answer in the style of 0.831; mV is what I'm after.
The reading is 80; mV
